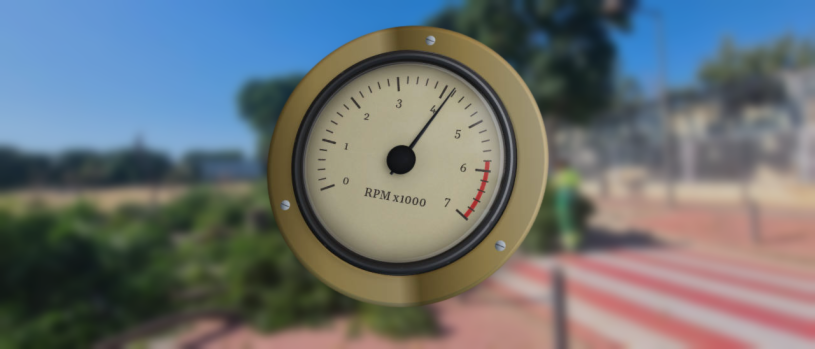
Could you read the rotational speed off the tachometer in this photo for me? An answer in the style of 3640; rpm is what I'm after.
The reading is 4200; rpm
